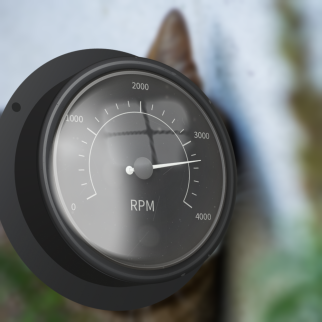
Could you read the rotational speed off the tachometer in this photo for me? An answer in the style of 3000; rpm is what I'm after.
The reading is 3300; rpm
